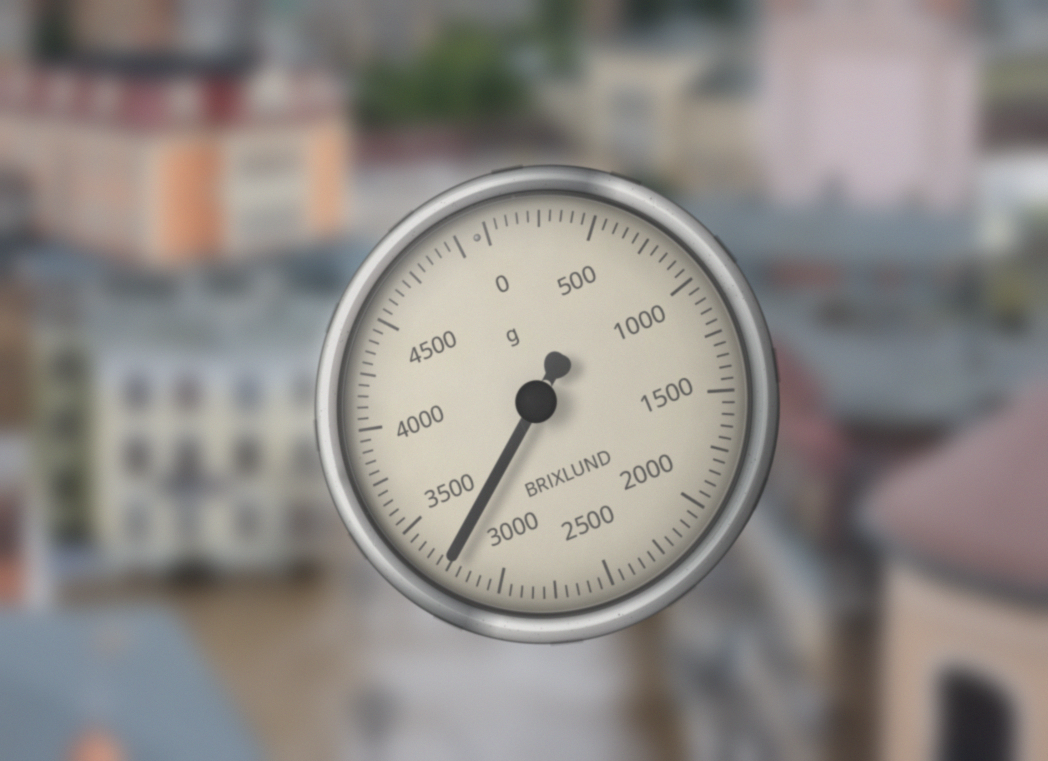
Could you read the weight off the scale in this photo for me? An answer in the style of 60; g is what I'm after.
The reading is 3250; g
